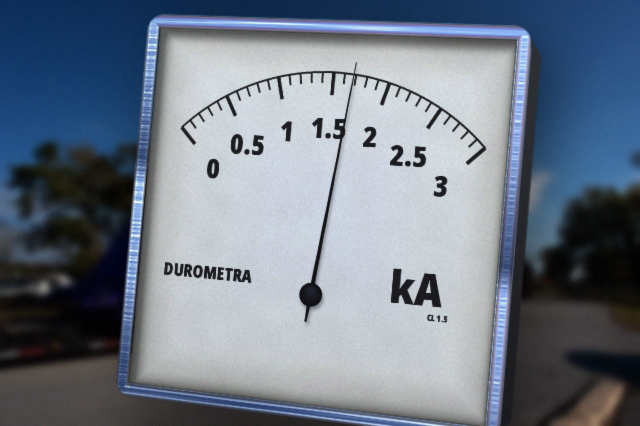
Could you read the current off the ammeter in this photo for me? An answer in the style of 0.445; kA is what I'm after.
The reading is 1.7; kA
